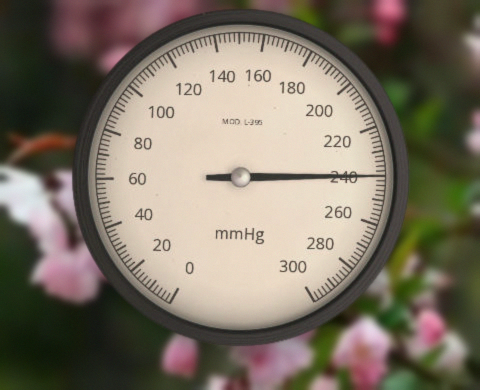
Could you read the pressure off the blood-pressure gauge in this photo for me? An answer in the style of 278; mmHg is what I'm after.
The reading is 240; mmHg
